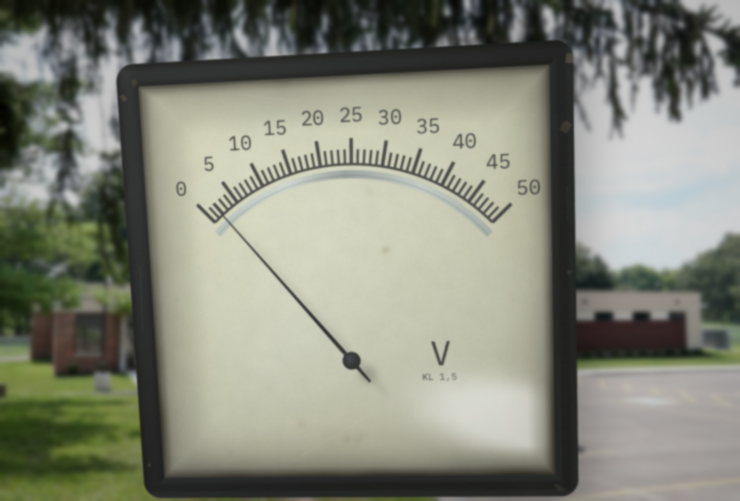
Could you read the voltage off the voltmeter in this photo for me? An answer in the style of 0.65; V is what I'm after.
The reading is 2; V
